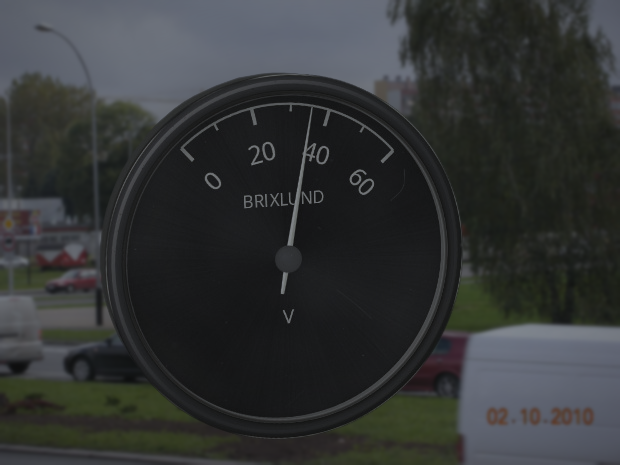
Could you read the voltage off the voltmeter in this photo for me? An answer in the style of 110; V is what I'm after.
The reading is 35; V
